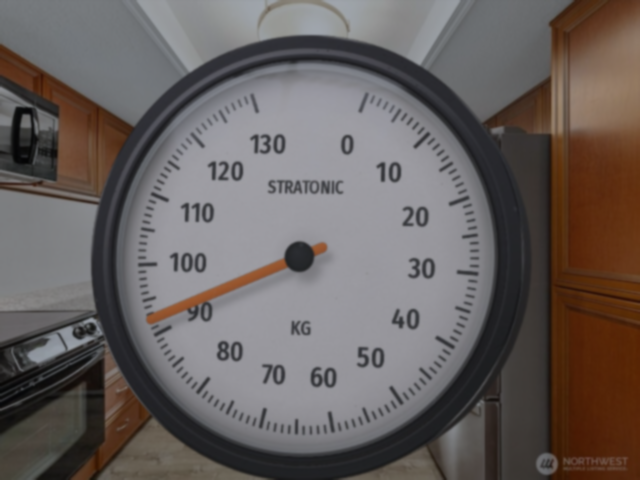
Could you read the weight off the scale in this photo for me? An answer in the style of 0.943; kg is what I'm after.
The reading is 92; kg
